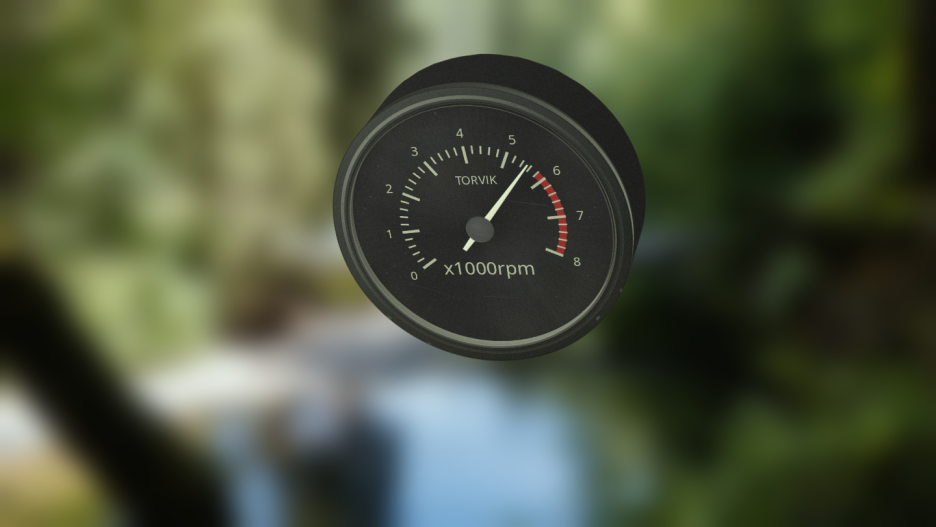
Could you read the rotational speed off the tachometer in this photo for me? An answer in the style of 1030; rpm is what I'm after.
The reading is 5500; rpm
